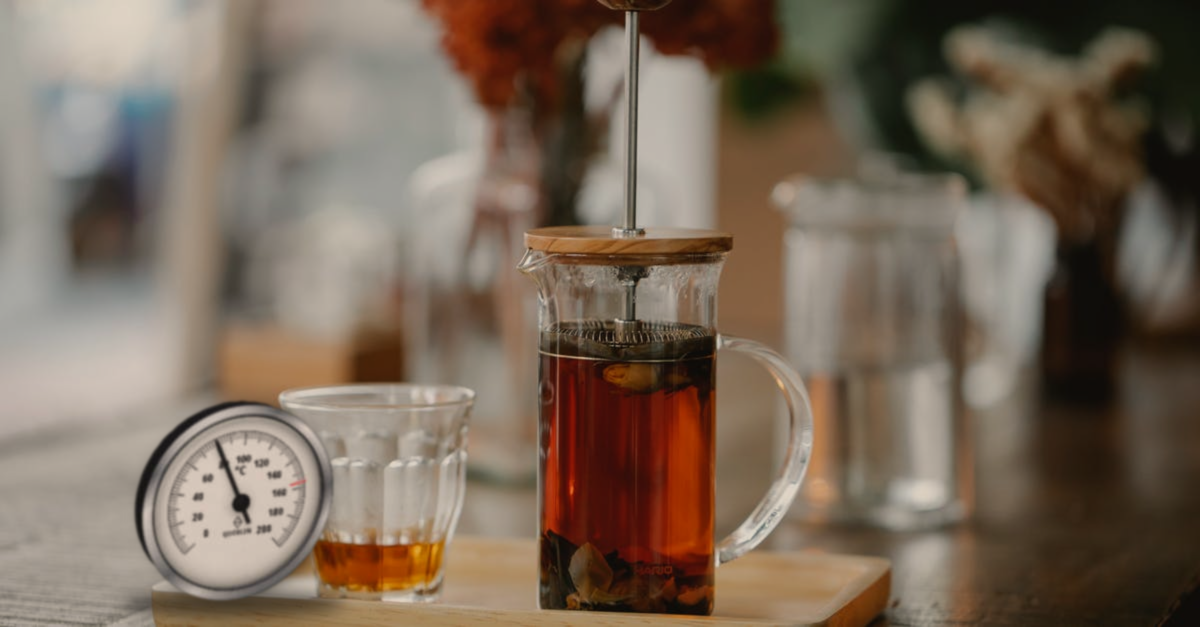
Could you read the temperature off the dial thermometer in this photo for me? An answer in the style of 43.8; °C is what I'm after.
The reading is 80; °C
